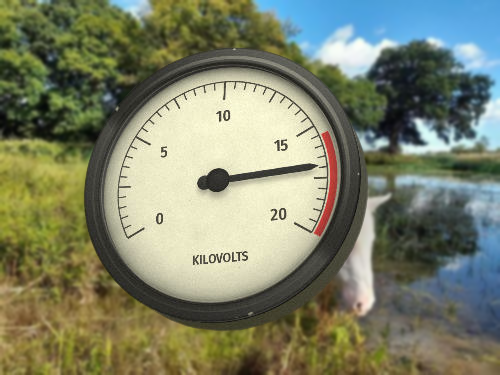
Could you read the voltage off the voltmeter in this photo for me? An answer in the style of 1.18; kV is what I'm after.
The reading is 17; kV
